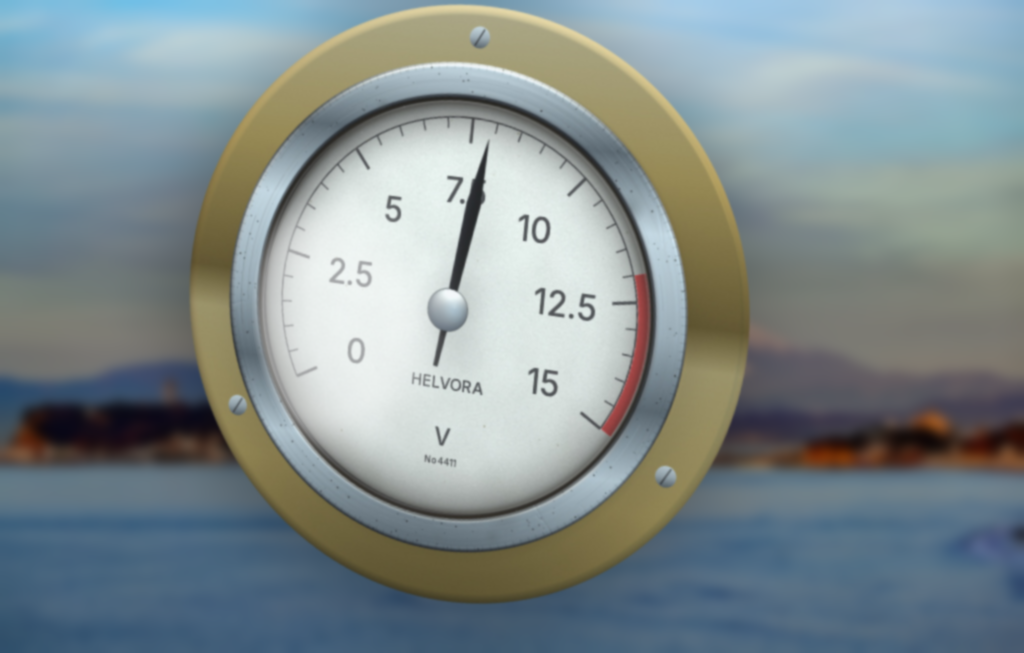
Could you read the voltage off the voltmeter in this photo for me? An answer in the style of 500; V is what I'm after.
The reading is 8; V
